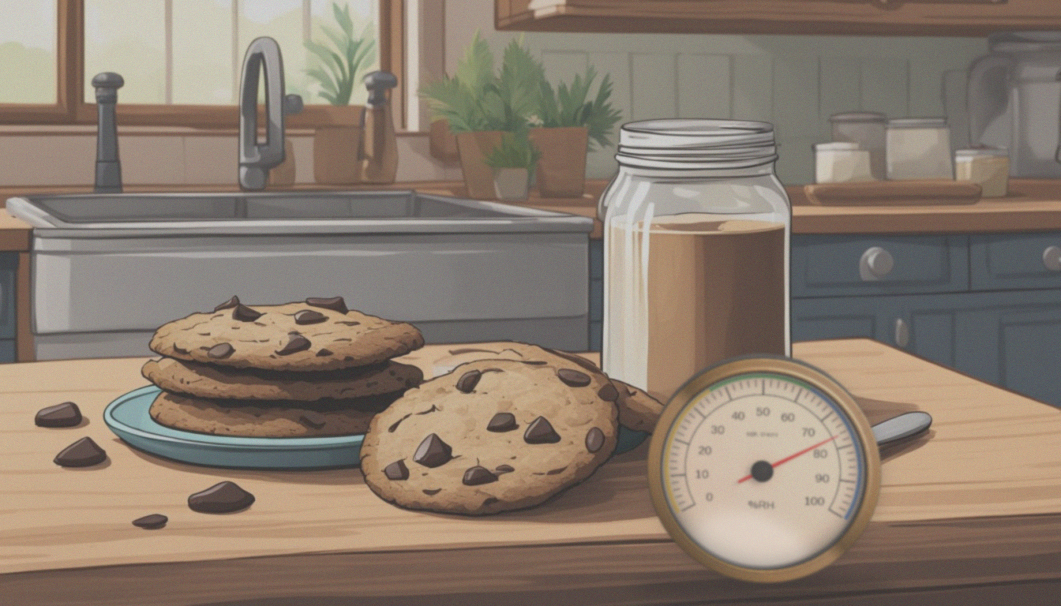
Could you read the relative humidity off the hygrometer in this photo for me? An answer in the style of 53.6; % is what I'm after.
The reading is 76; %
